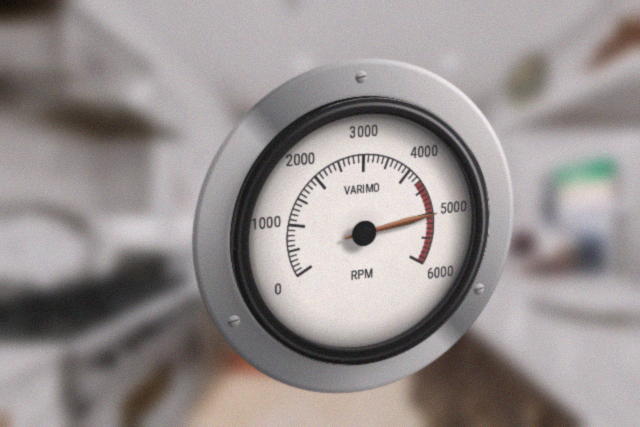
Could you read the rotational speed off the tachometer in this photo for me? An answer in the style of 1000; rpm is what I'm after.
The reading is 5000; rpm
